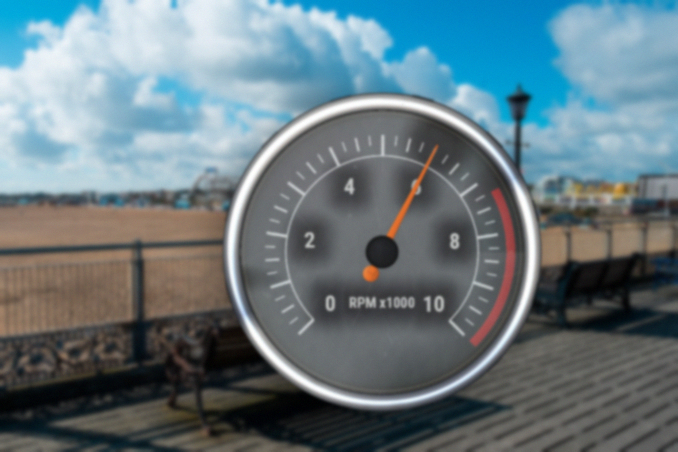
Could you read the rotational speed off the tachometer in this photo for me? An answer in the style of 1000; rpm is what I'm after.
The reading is 6000; rpm
